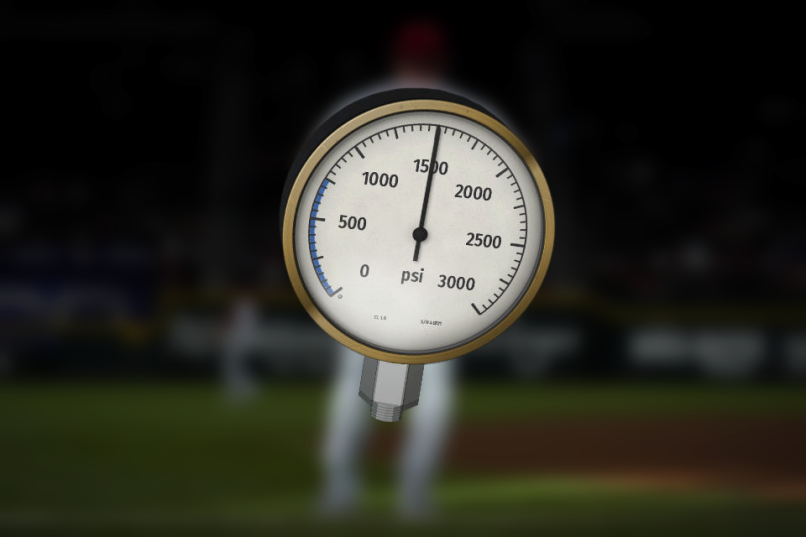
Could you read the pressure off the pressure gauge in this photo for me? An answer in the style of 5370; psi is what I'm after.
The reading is 1500; psi
